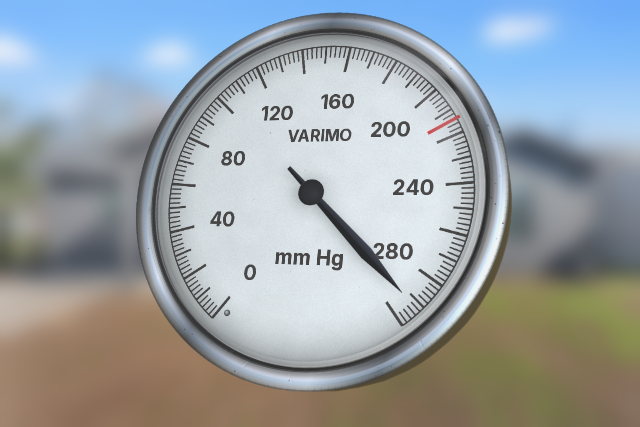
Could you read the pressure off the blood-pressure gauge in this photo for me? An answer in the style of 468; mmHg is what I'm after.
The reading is 292; mmHg
